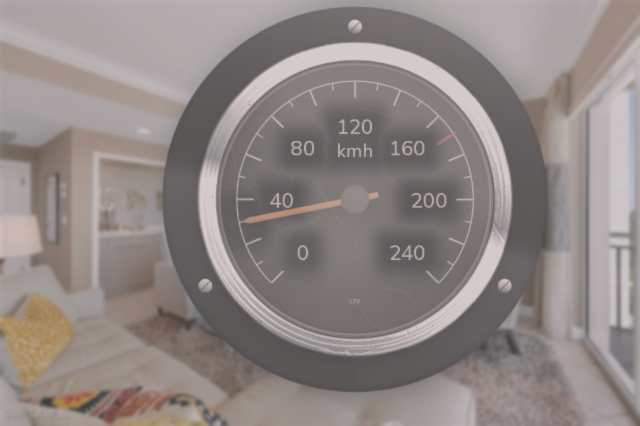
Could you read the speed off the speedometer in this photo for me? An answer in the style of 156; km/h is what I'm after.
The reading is 30; km/h
